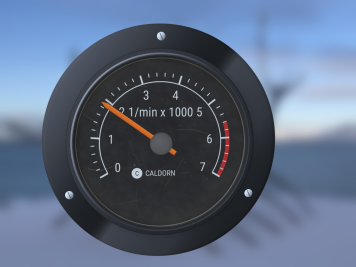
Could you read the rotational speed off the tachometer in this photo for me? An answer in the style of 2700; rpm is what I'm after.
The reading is 1900; rpm
